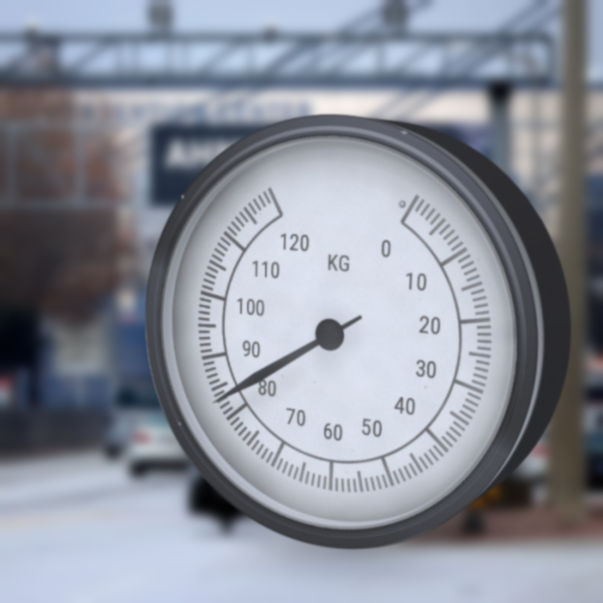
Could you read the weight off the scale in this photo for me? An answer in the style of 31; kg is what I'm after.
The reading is 83; kg
